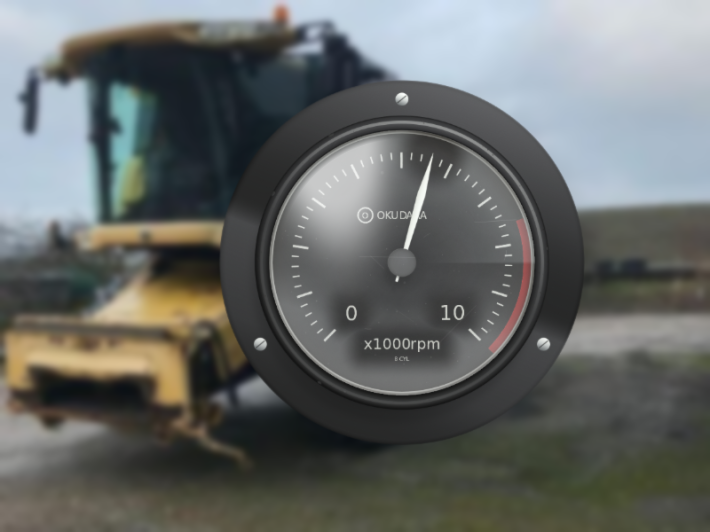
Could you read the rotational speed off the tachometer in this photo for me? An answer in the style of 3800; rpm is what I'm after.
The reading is 5600; rpm
